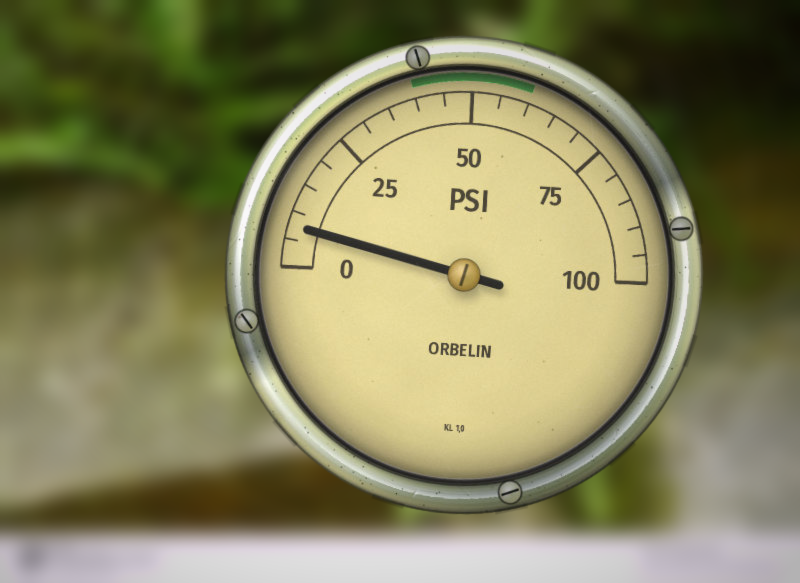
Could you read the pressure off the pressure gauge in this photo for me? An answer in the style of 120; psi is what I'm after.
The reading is 7.5; psi
